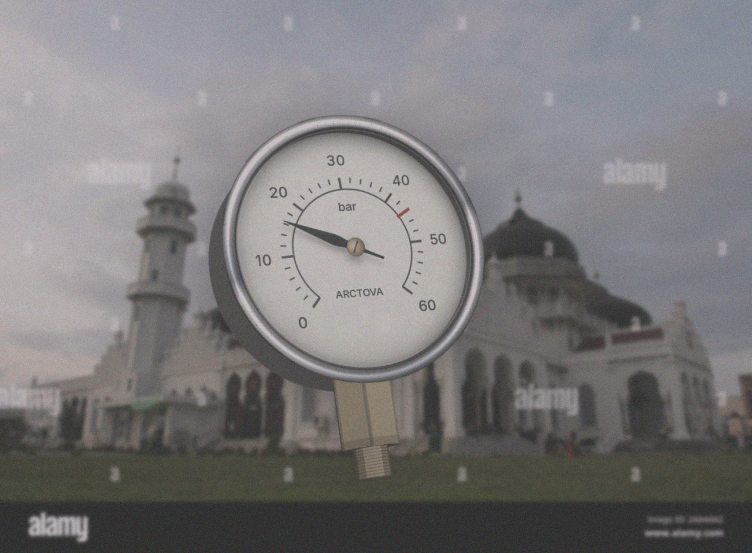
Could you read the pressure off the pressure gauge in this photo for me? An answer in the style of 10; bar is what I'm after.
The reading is 16; bar
